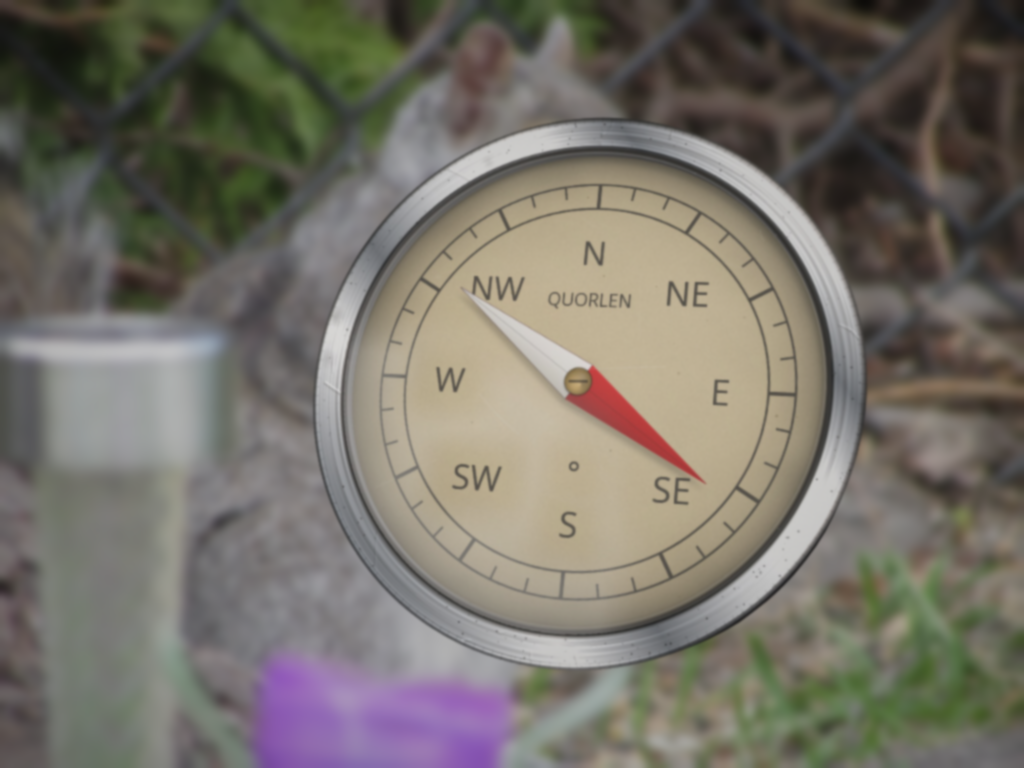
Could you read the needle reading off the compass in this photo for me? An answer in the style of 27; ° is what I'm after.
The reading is 125; °
